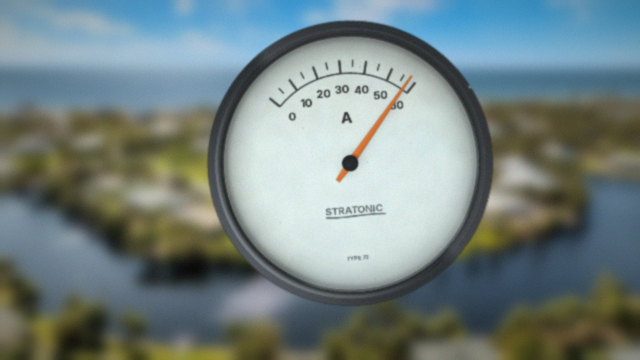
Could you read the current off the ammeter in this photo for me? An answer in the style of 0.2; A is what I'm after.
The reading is 57.5; A
